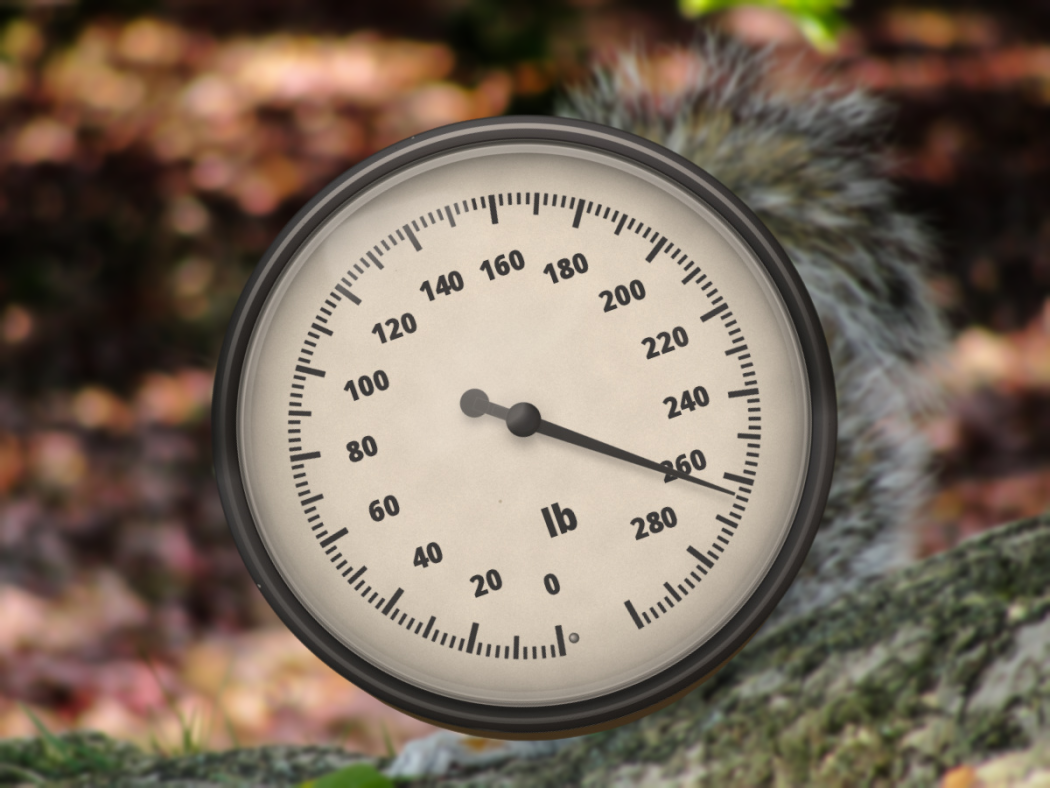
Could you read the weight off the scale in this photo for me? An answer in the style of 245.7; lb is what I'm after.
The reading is 264; lb
